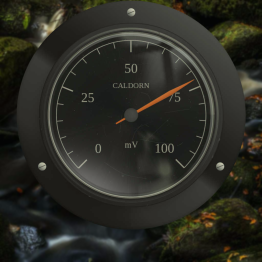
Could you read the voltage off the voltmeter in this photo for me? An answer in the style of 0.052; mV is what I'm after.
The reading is 72.5; mV
